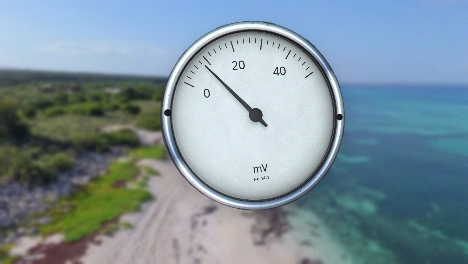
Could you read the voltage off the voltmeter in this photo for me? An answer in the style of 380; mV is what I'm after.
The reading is 8; mV
